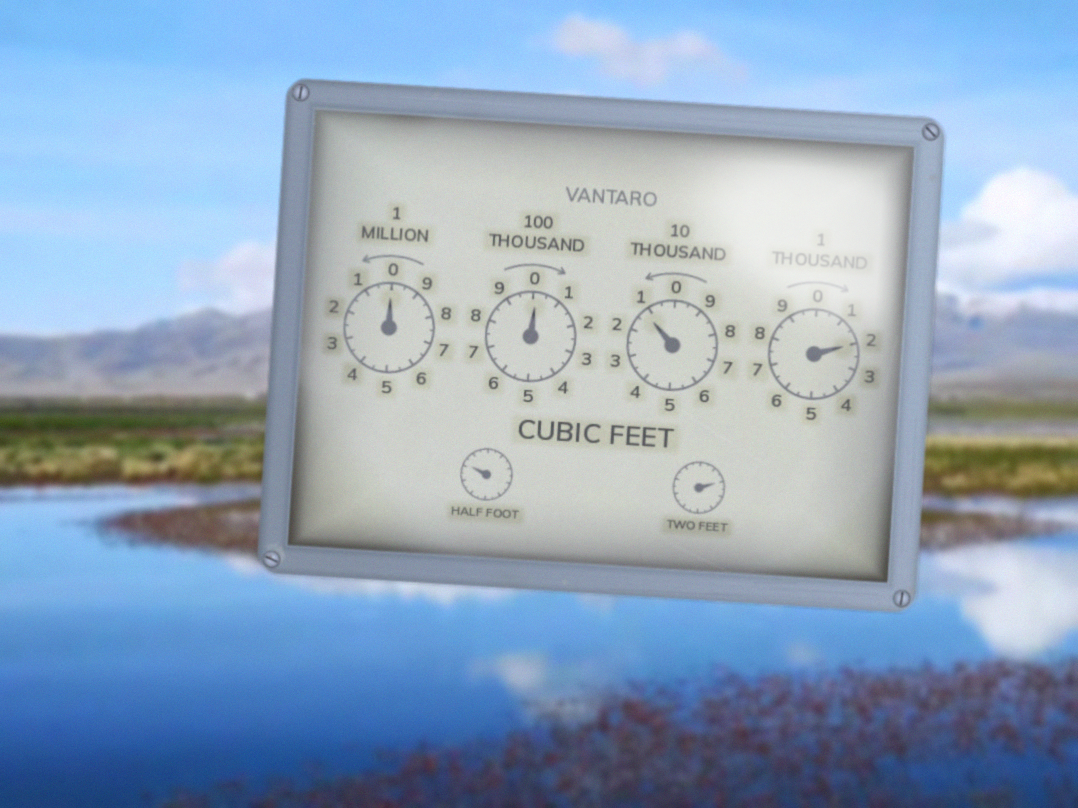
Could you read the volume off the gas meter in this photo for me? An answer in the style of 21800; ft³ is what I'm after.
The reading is 1200; ft³
